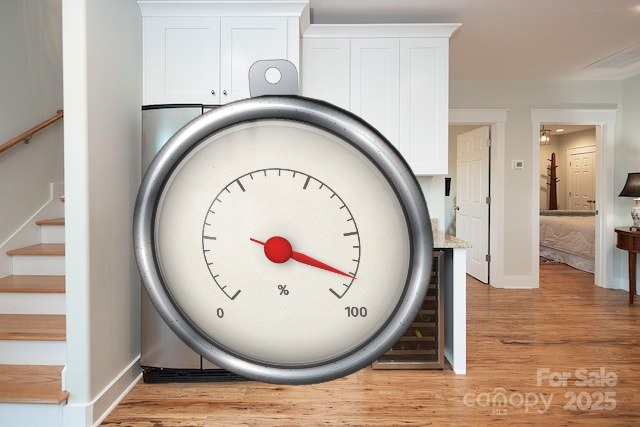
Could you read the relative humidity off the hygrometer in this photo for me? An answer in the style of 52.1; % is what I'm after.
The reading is 92; %
